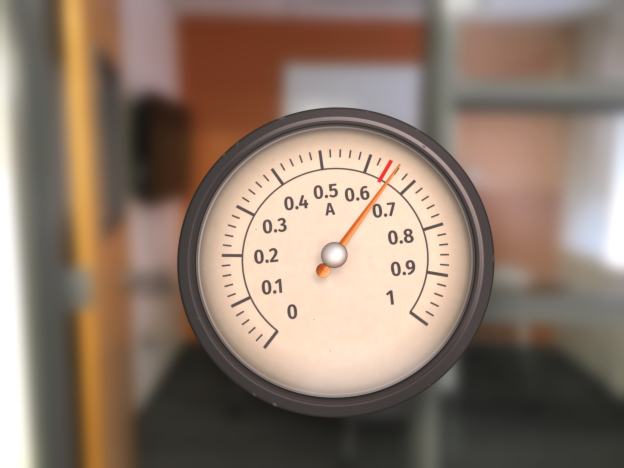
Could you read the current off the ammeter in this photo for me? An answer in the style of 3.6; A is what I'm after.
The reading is 0.66; A
